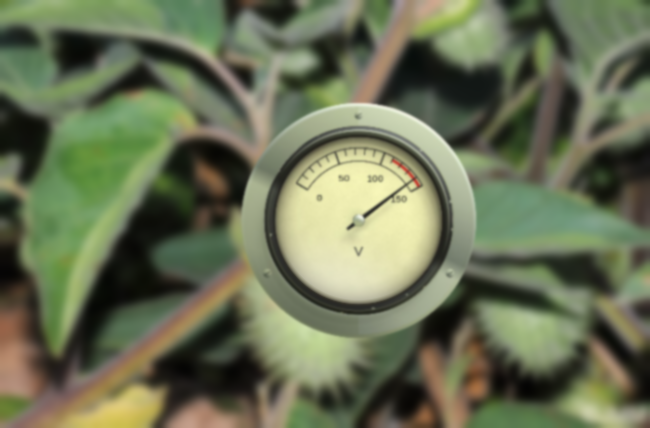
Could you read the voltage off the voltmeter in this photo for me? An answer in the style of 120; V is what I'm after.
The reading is 140; V
